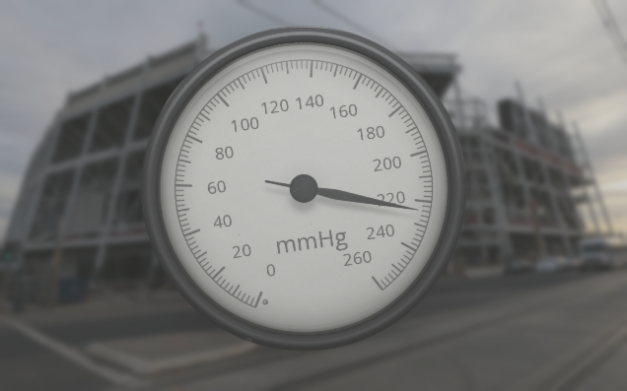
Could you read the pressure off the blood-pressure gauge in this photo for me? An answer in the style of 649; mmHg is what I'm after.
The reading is 224; mmHg
